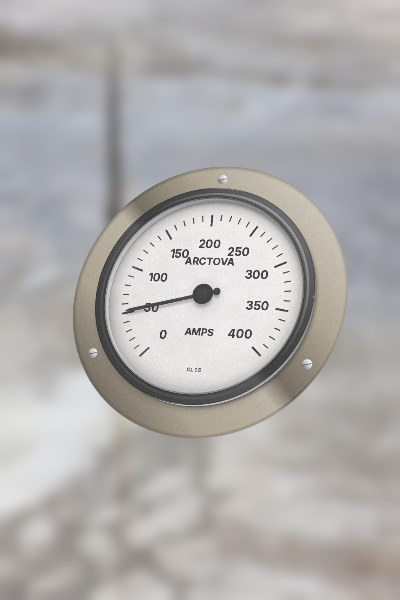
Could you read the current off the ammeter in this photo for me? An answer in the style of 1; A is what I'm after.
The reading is 50; A
